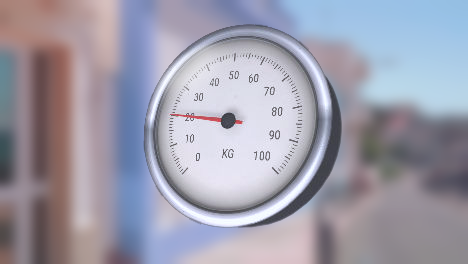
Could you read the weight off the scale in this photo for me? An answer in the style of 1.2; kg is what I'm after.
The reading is 20; kg
